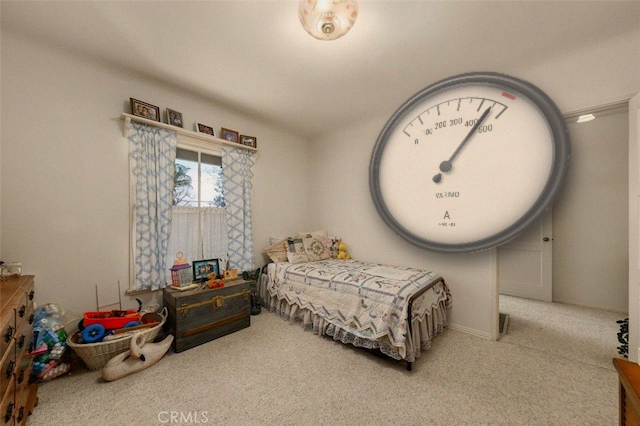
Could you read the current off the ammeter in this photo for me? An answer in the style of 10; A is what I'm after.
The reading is 450; A
